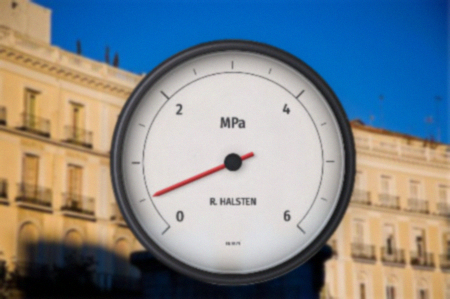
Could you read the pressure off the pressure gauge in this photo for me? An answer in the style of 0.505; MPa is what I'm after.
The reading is 0.5; MPa
